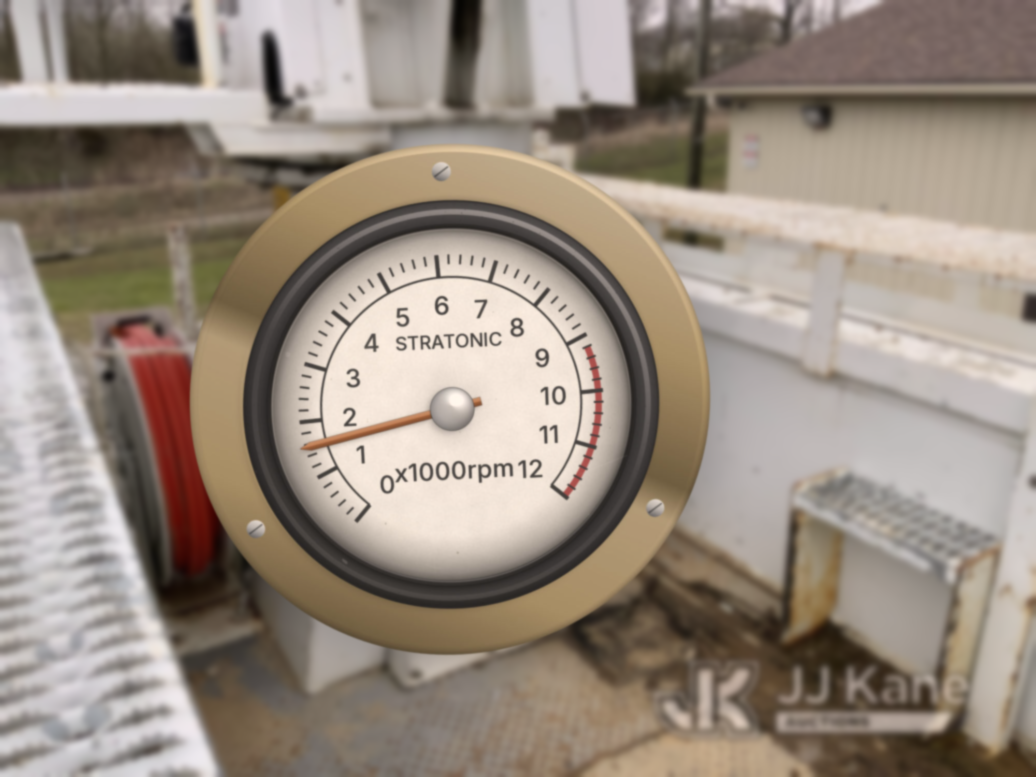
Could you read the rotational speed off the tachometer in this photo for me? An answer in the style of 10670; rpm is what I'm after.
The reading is 1600; rpm
